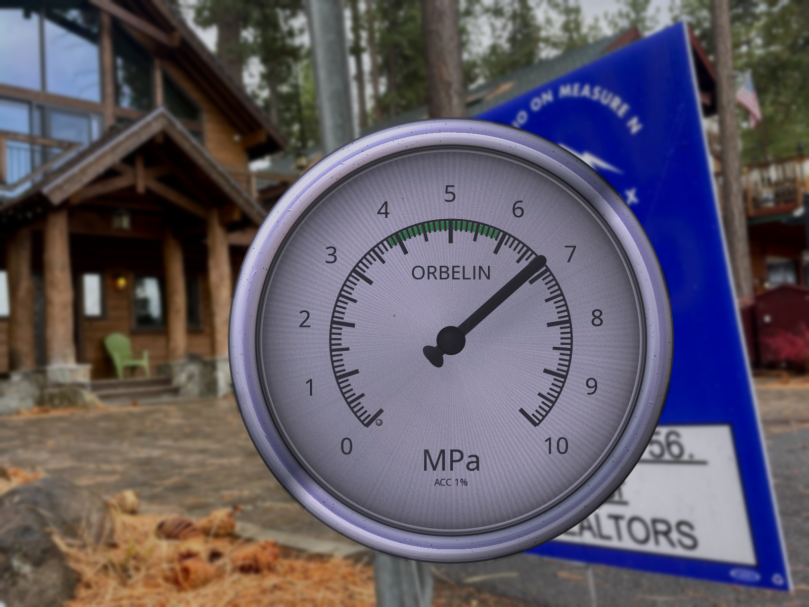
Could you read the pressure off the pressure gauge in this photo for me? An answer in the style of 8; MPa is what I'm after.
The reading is 6.8; MPa
